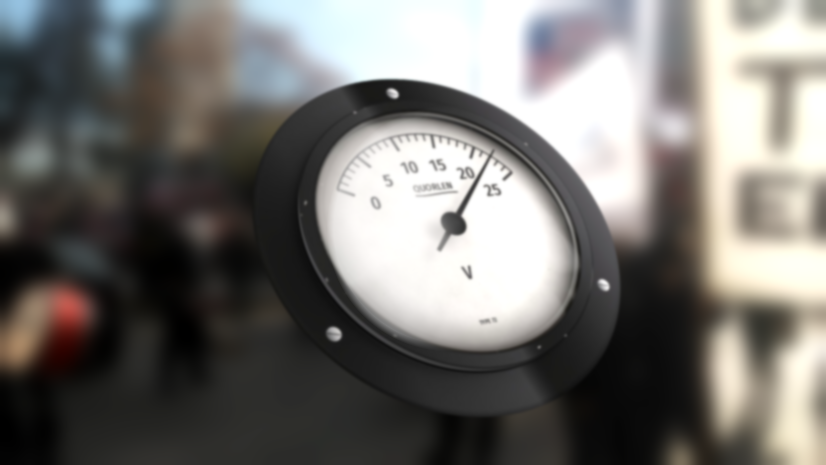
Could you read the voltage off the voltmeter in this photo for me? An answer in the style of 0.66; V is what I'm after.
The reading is 22; V
